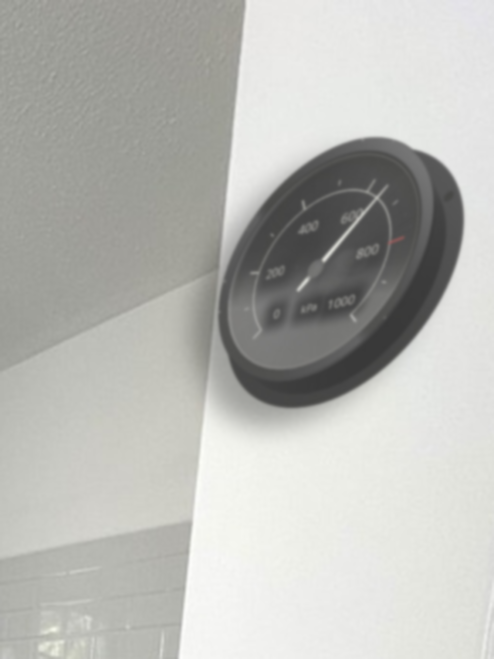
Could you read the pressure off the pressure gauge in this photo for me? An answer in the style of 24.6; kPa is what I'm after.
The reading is 650; kPa
